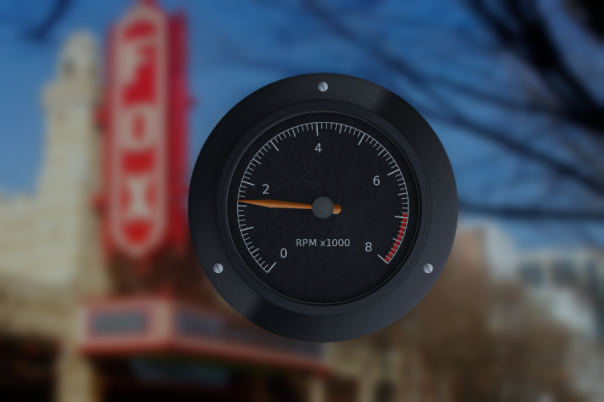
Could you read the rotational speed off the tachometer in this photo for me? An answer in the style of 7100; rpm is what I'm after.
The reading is 1600; rpm
